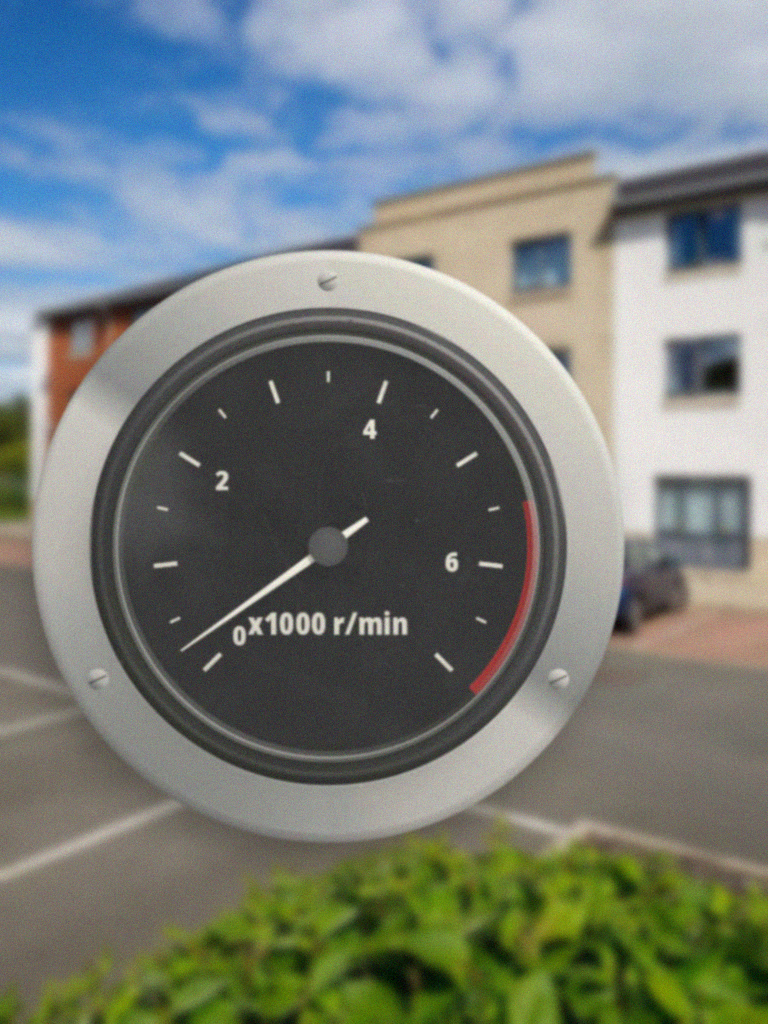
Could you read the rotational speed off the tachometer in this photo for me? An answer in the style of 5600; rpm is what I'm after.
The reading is 250; rpm
